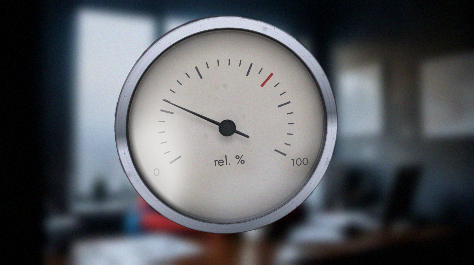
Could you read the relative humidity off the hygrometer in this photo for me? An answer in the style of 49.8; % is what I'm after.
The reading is 24; %
